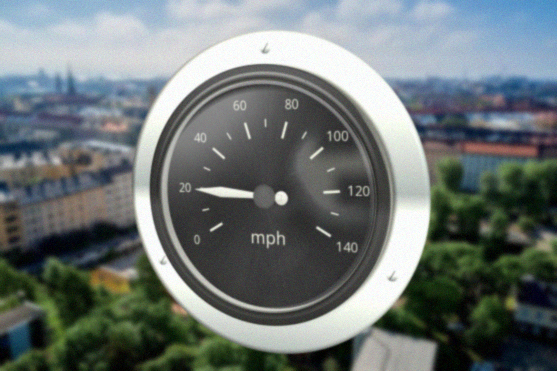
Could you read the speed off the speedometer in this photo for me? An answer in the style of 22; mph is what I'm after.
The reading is 20; mph
